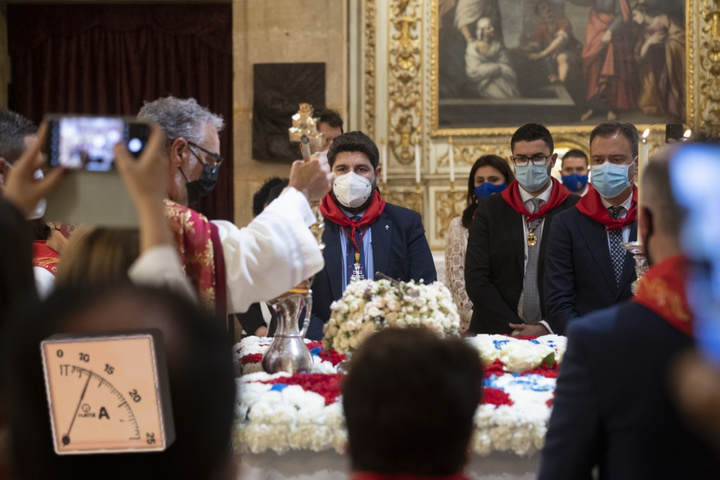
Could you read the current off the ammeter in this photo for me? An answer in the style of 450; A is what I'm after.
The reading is 12.5; A
